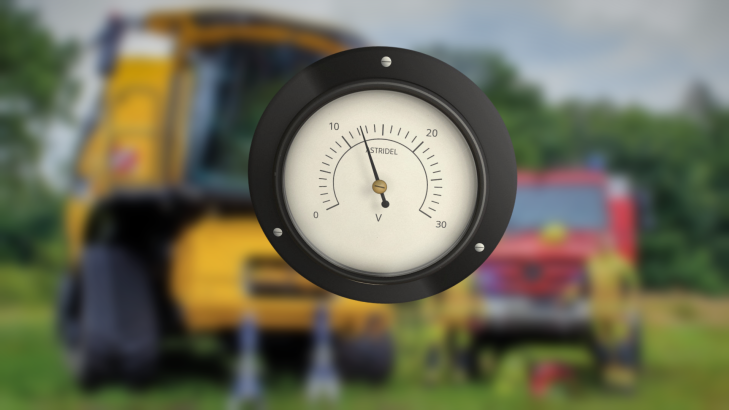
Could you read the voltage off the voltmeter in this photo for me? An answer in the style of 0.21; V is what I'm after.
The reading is 12.5; V
